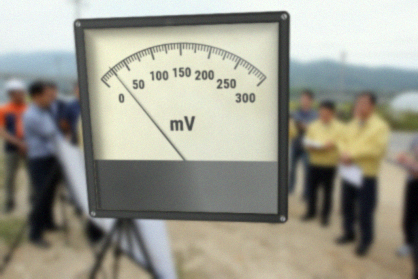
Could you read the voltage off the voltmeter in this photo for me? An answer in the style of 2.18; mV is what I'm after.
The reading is 25; mV
